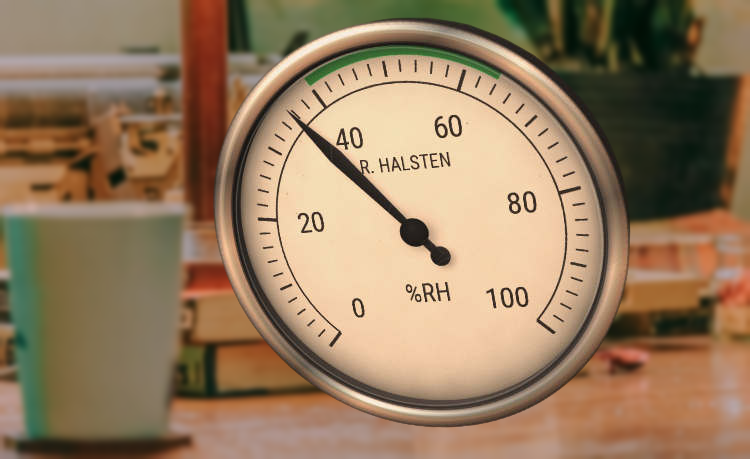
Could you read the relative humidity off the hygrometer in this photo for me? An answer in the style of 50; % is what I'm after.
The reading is 36; %
